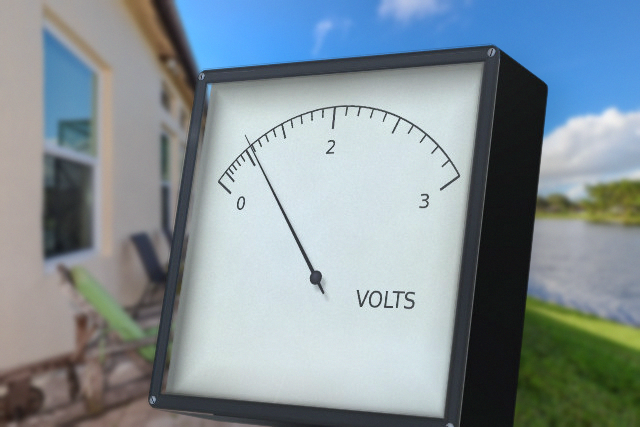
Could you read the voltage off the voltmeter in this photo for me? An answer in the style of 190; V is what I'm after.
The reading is 1.1; V
